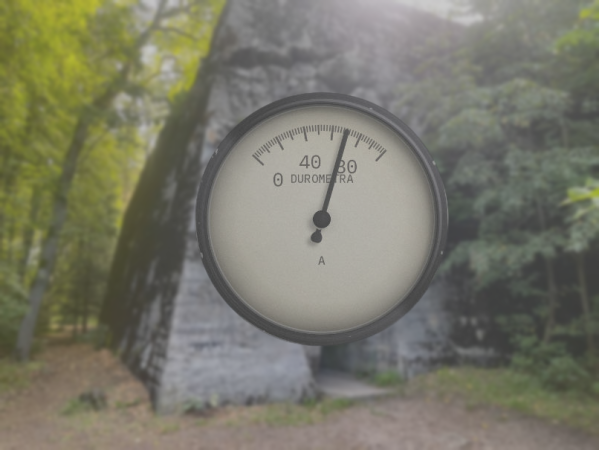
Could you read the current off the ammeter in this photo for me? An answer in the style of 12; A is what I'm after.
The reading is 70; A
